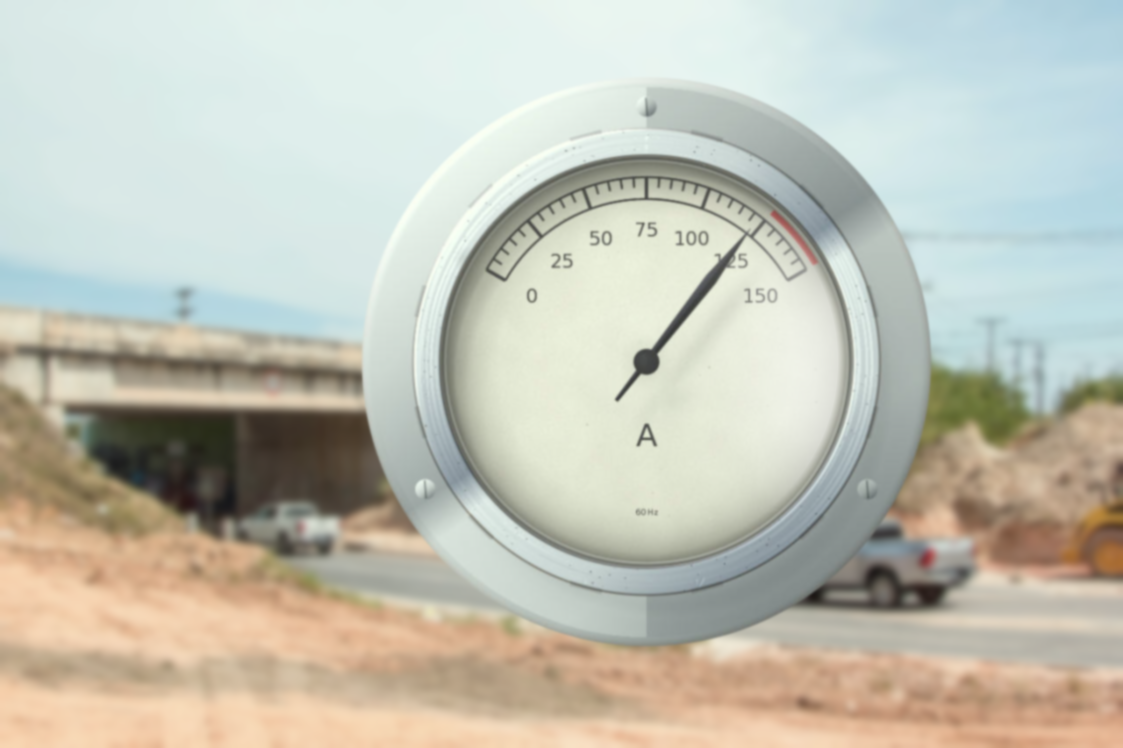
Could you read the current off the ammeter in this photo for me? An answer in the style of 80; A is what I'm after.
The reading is 122.5; A
